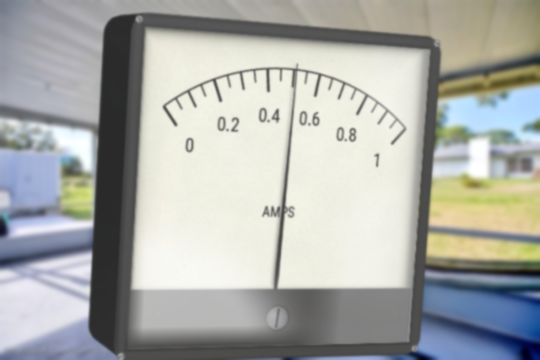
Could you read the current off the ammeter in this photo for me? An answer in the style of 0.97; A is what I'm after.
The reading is 0.5; A
